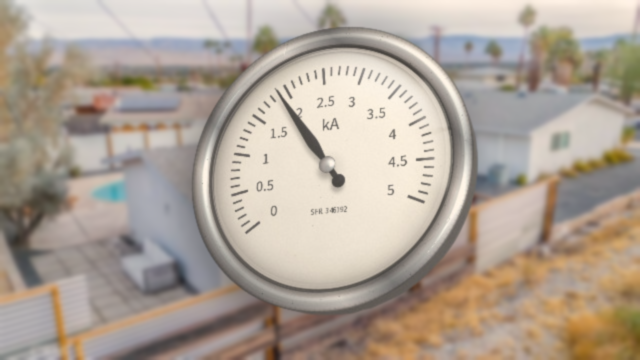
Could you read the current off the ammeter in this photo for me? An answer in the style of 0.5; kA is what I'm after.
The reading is 1.9; kA
